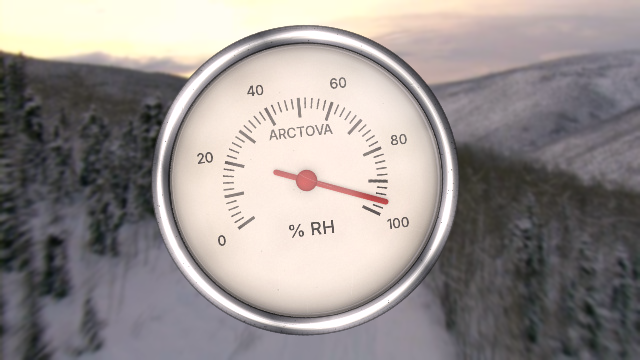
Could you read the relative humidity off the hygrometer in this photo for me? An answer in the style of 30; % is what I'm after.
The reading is 96; %
